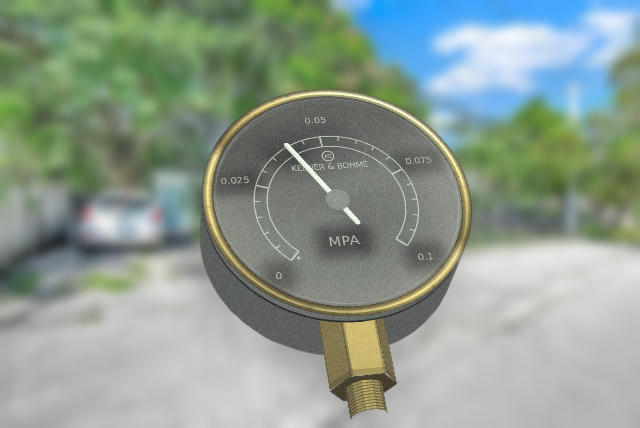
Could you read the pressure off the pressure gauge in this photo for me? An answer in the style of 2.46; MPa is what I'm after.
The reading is 0.04; MPa
